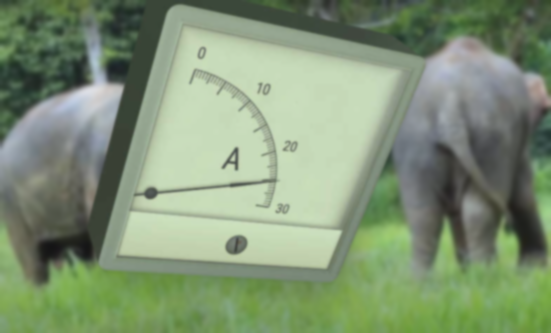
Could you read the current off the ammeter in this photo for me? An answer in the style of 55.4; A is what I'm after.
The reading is 25; A
